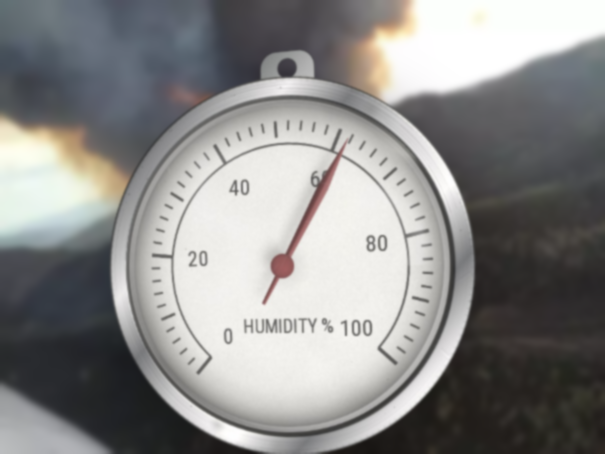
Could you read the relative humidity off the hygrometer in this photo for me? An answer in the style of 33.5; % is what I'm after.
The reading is 62; %
